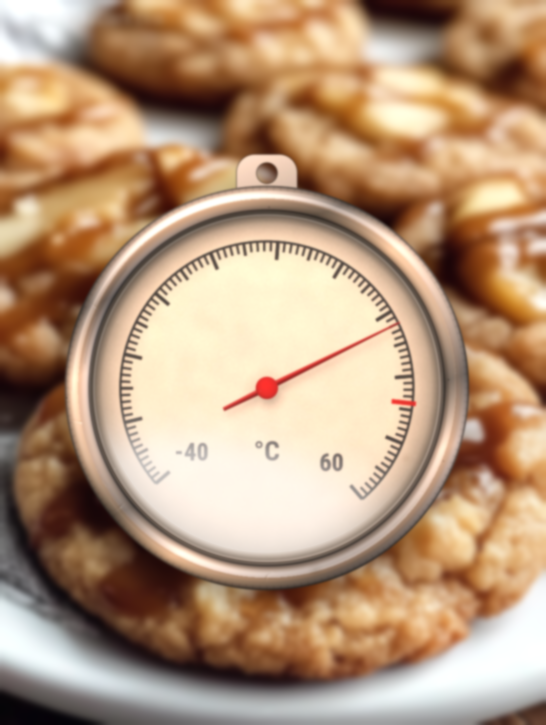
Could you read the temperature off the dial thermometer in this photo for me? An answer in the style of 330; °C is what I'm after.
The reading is 32; °C
